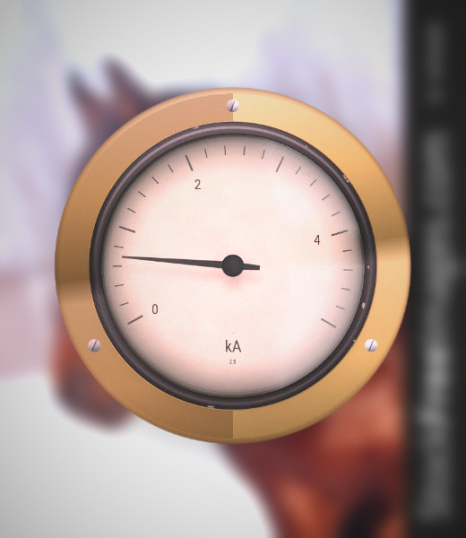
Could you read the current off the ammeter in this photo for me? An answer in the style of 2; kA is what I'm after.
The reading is 0.7; kA
